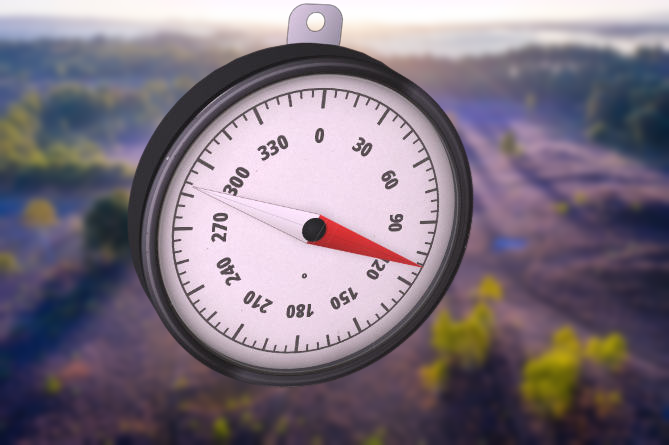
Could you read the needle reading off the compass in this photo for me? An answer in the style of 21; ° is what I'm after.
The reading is 110; °
